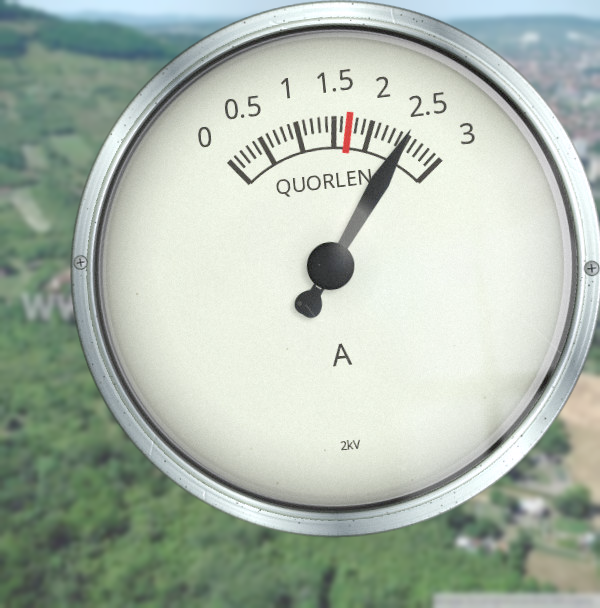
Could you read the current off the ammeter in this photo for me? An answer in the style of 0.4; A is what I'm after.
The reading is 2.5; A
